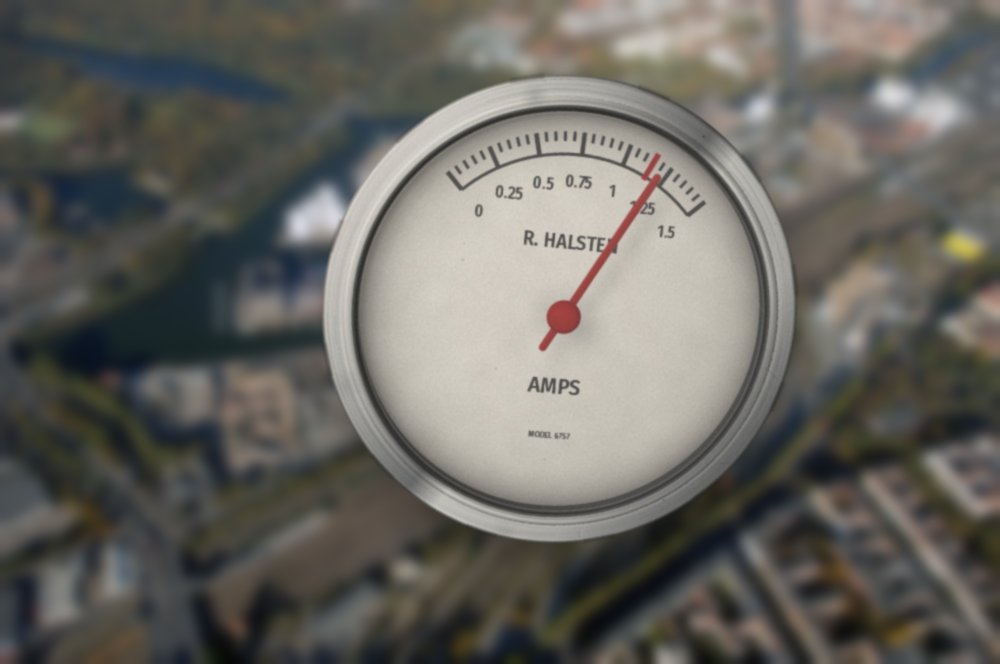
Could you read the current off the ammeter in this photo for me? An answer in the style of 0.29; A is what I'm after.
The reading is 1.2; A
